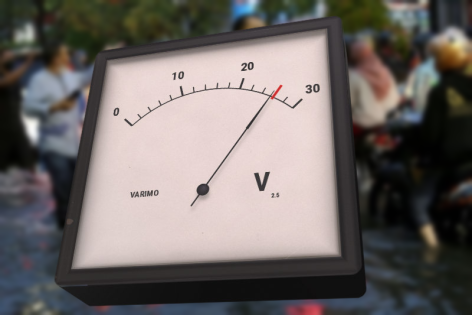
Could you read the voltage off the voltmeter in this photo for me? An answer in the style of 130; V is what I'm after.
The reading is 26; V
